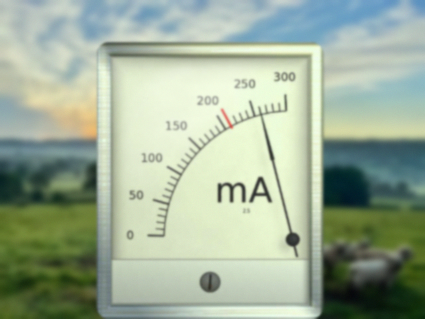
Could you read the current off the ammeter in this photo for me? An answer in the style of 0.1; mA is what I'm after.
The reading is 260; mA
